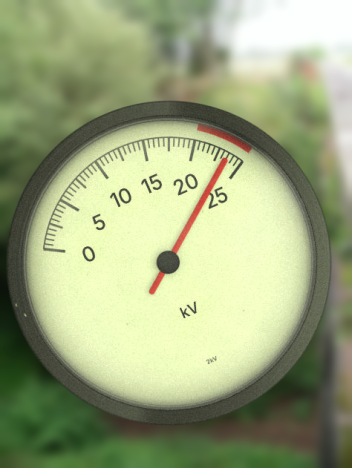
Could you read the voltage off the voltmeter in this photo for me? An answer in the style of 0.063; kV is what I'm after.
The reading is 23.5; kV
